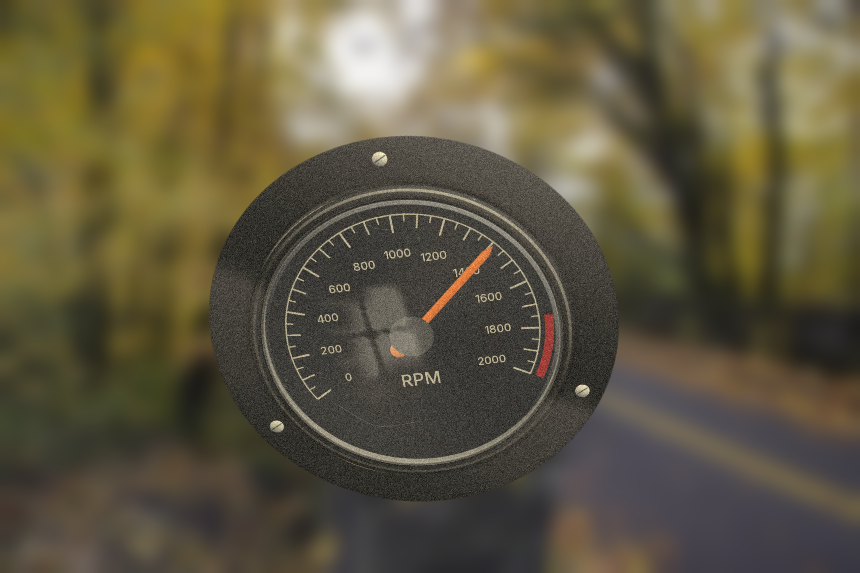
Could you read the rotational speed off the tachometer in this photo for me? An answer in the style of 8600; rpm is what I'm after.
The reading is 1400; rpm
